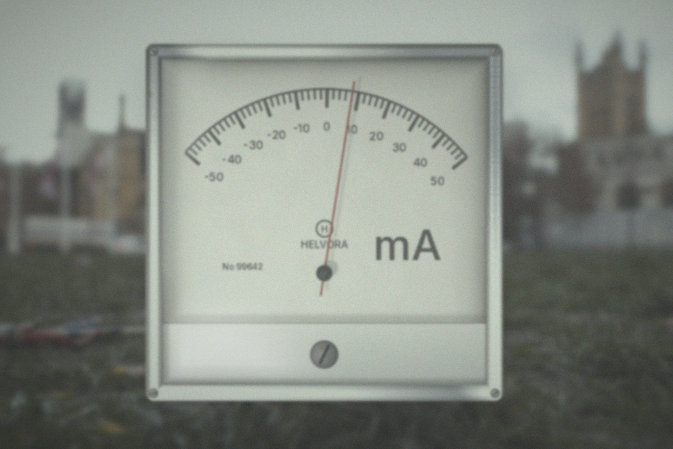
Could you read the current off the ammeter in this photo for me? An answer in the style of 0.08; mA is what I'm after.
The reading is 8; mA
